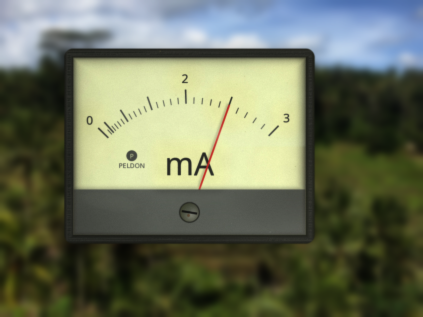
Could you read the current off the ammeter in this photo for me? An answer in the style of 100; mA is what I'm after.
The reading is 2.5; mA
